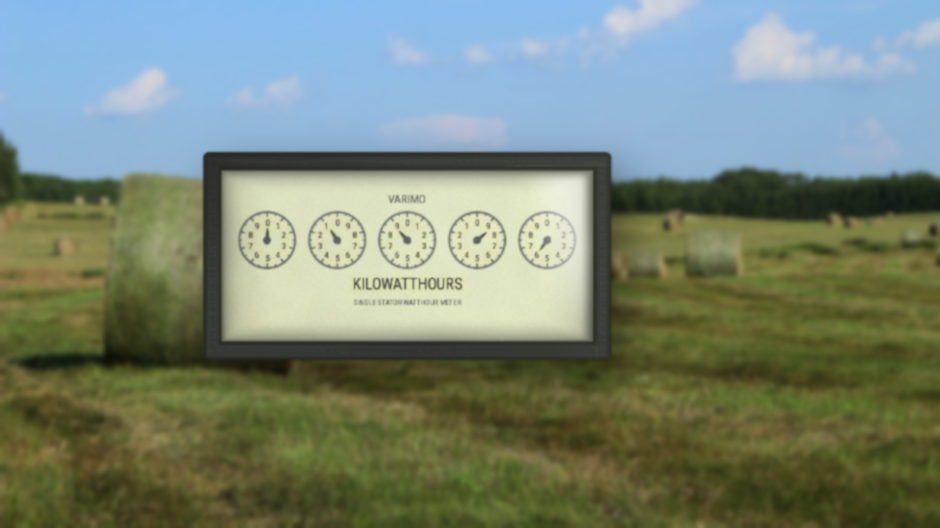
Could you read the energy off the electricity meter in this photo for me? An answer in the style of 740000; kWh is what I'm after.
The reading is 886; kWh
